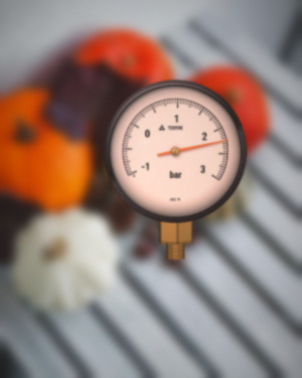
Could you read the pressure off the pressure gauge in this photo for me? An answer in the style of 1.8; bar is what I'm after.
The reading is 2.25; bar
